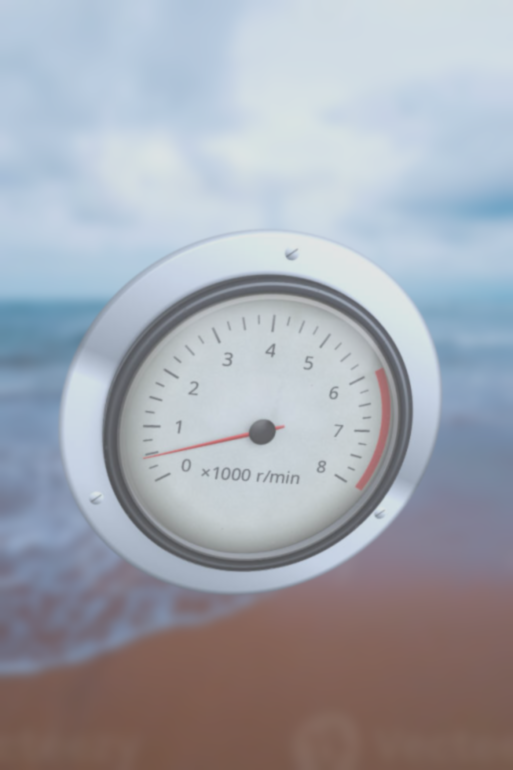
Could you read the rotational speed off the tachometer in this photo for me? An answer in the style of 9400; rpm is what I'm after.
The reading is 500; rpm
